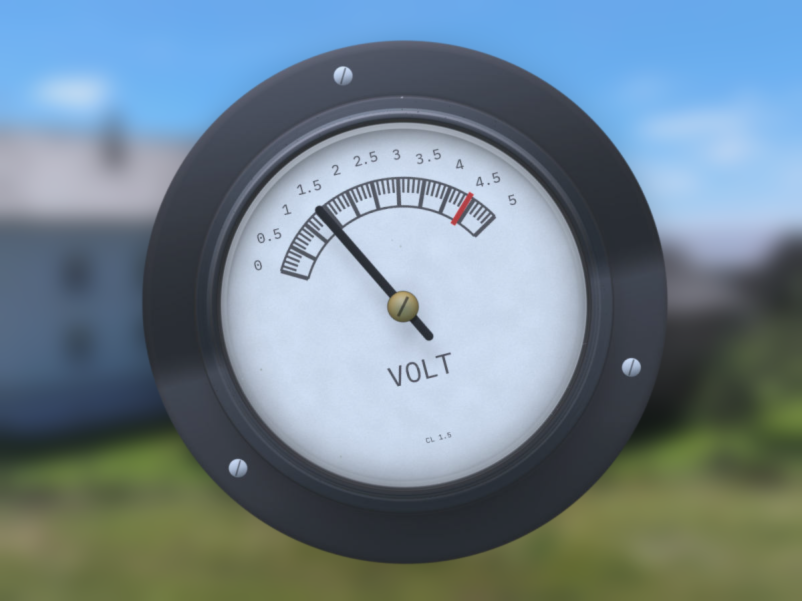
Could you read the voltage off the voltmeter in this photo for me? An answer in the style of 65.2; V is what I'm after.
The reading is 1.4; V
